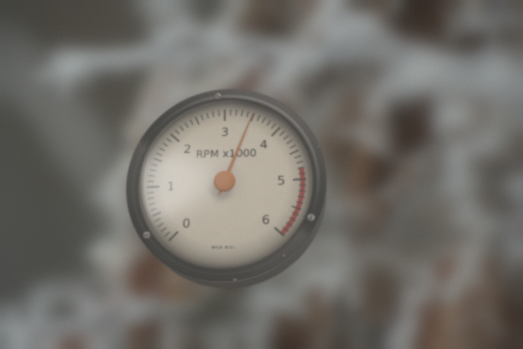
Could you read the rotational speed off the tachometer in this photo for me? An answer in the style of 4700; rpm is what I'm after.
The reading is 3500; rpm
